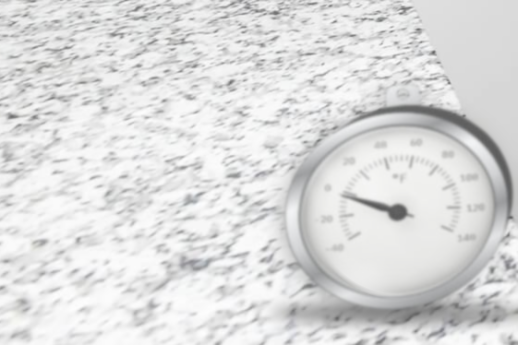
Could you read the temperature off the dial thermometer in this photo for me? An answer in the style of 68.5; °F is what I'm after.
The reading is 0; °F
